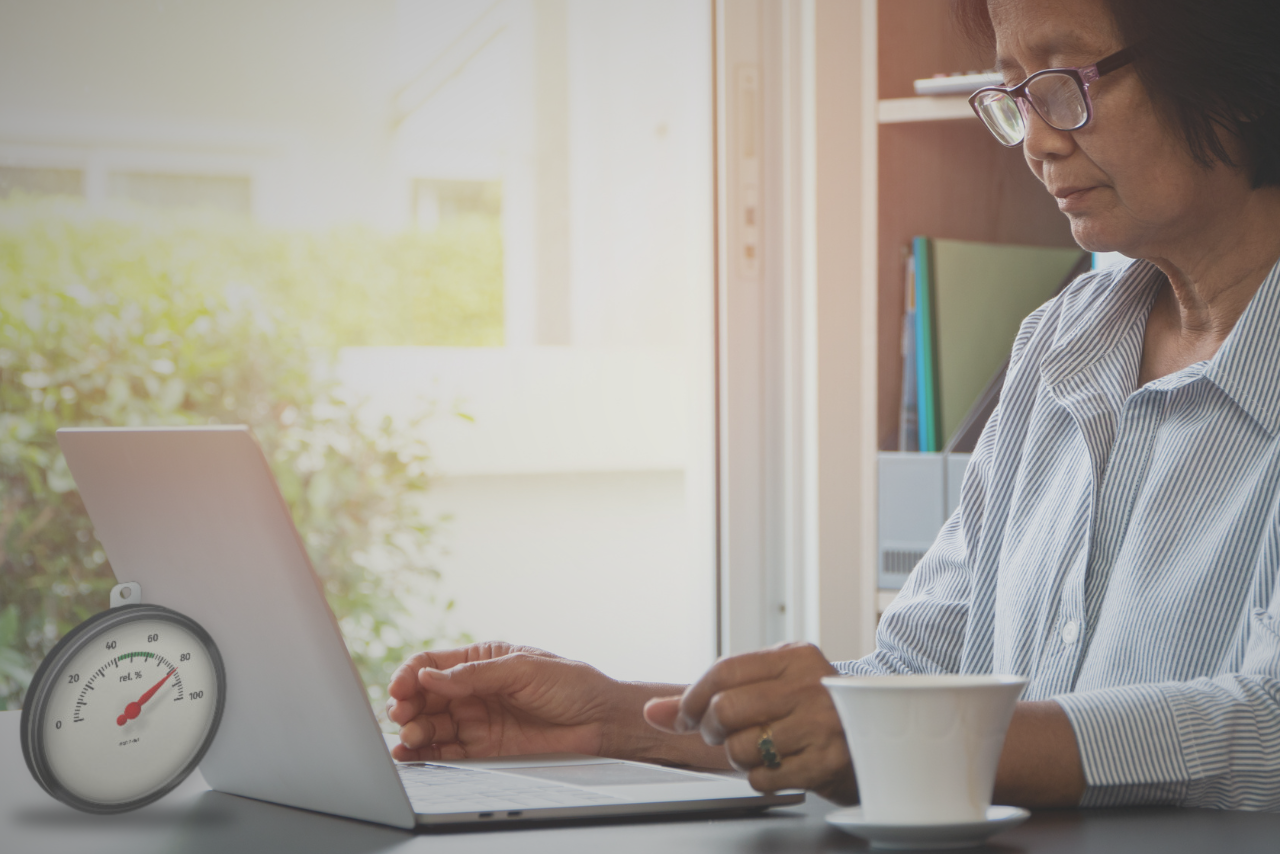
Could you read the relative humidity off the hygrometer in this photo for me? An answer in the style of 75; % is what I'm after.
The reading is 80; %
